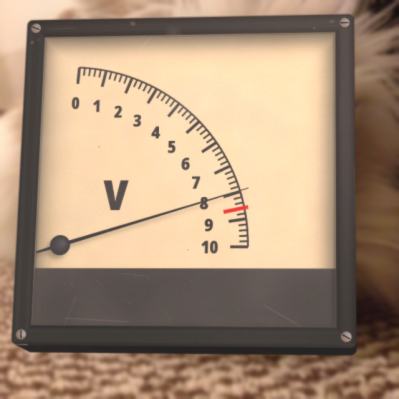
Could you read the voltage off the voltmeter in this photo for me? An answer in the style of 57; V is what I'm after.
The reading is 8; V
